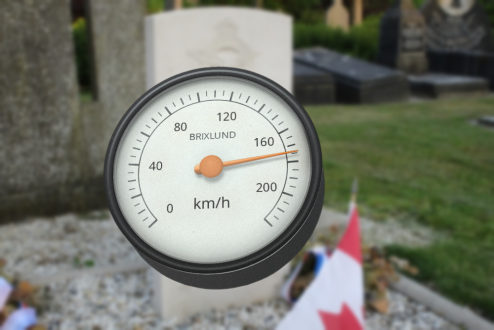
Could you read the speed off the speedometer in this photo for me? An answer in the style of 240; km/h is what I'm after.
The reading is 175; km/h
